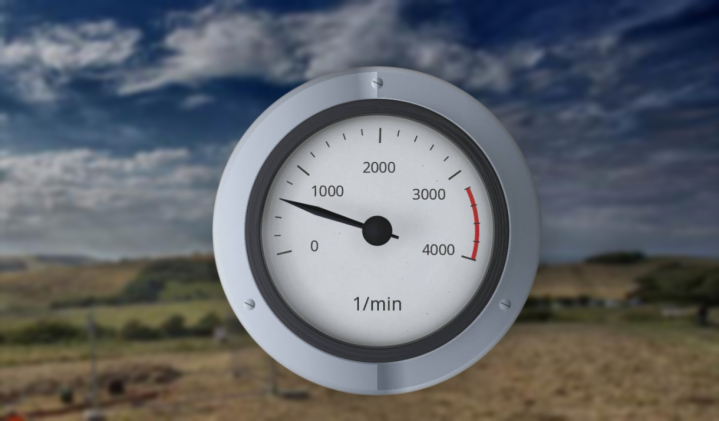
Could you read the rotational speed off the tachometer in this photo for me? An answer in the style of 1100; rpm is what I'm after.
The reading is 600; rpm
